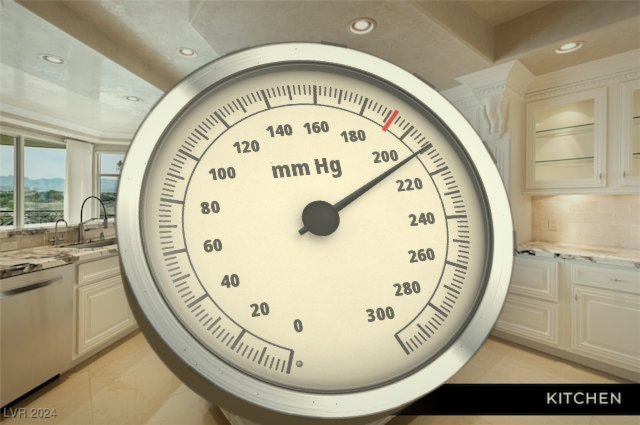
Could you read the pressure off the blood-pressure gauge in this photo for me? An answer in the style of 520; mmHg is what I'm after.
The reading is 210; mmHg
